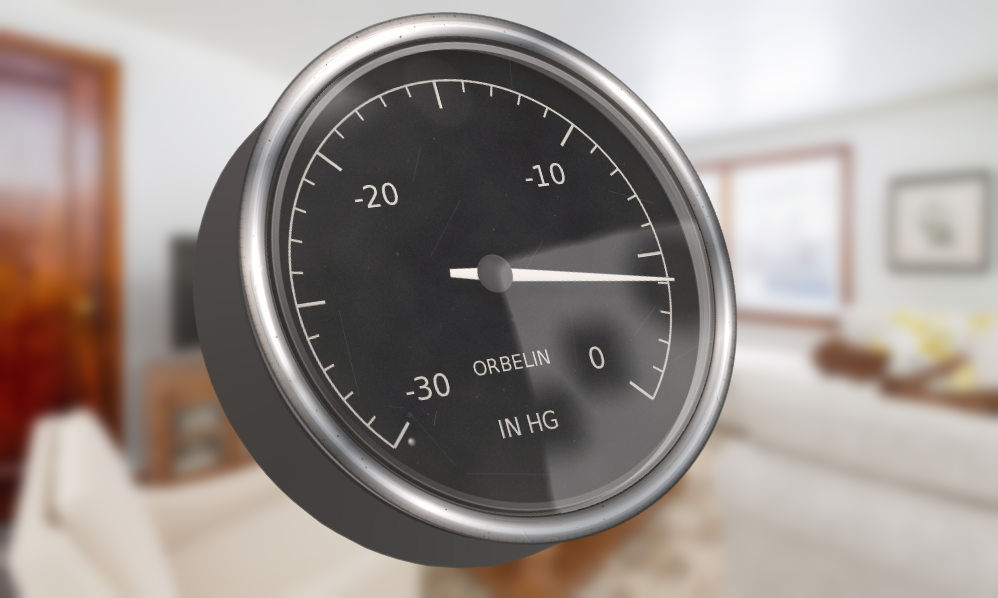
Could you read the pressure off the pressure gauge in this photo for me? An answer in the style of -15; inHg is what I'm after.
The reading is -4; inHg
